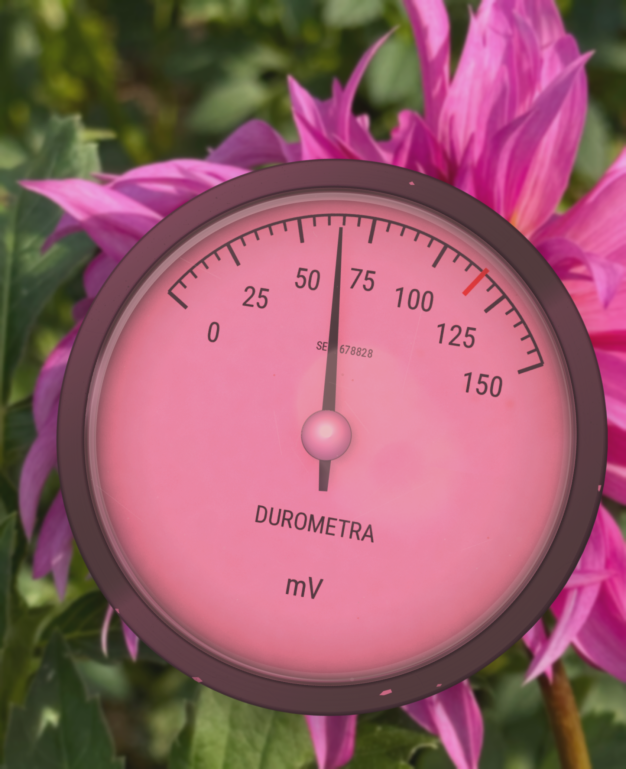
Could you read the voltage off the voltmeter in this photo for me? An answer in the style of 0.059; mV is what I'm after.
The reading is 65; mV
